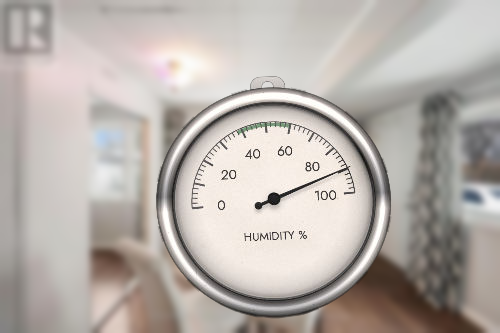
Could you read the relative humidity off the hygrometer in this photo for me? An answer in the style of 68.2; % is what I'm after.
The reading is 90; %
